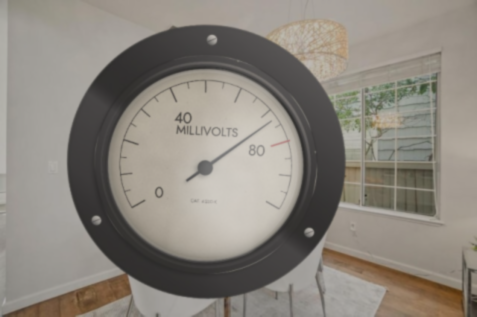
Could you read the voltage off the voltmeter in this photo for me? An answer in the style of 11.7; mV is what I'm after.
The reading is 72.5; mV
